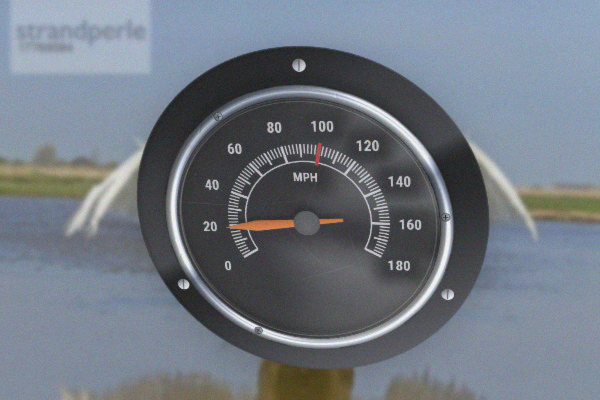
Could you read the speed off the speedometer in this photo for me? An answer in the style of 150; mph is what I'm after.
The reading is 20; mph
